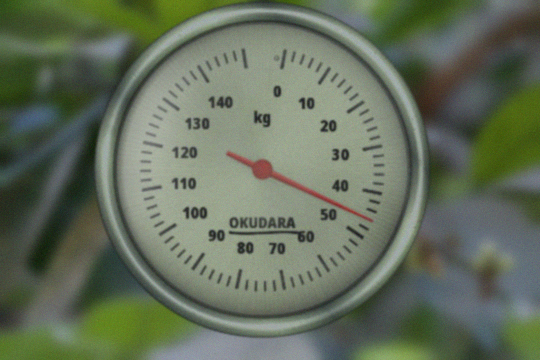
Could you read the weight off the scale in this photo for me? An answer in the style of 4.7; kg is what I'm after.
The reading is 46; kg
